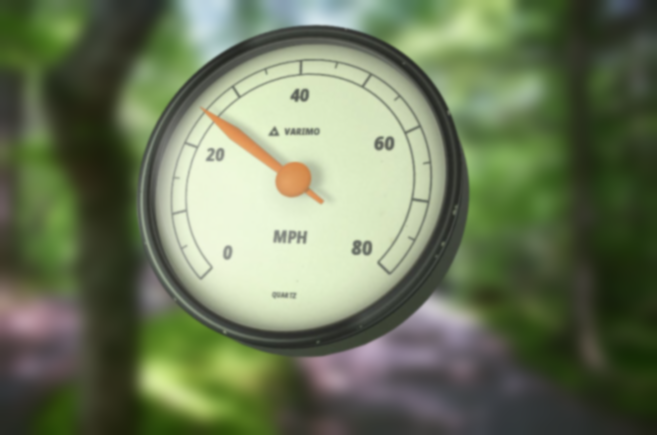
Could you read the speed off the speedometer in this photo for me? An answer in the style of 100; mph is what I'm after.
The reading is 25; mph
